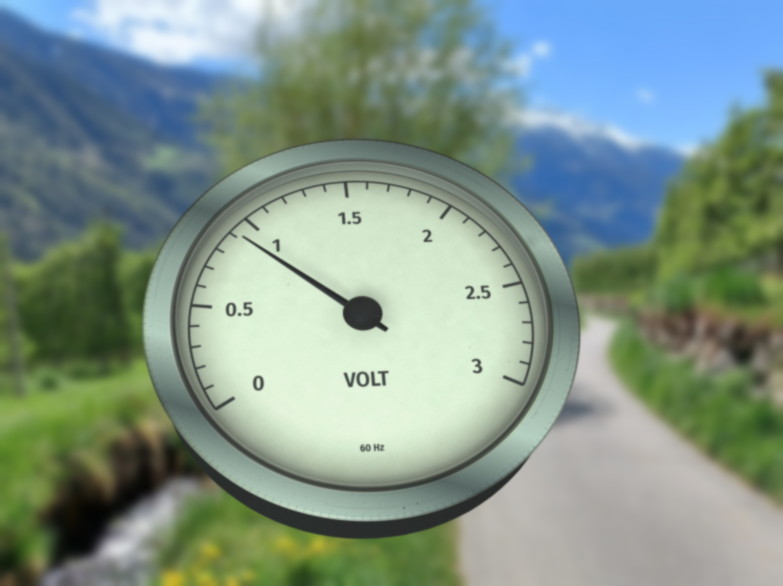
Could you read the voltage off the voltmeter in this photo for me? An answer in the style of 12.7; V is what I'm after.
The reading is 0.9; V
